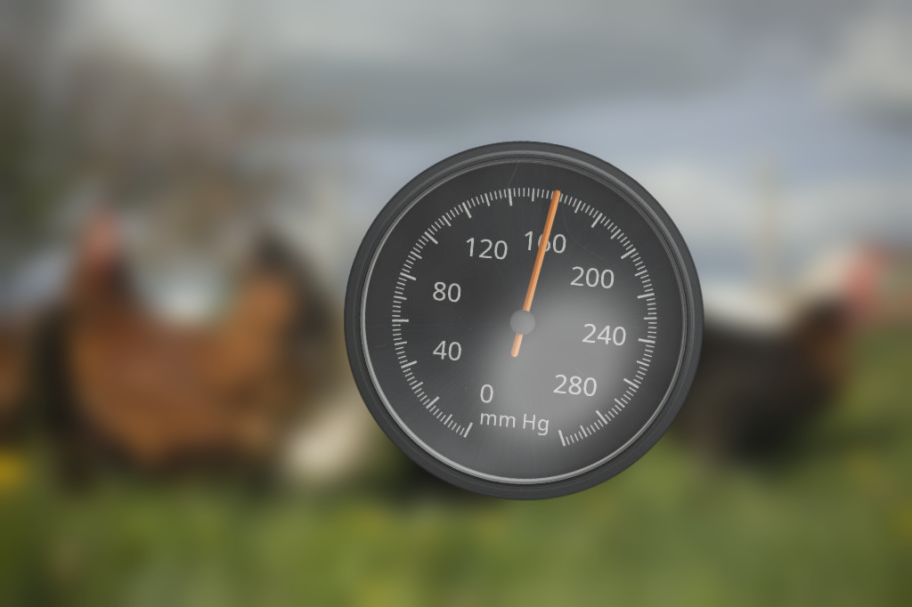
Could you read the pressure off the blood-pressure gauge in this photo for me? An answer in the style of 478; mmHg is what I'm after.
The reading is 160; mmHg
